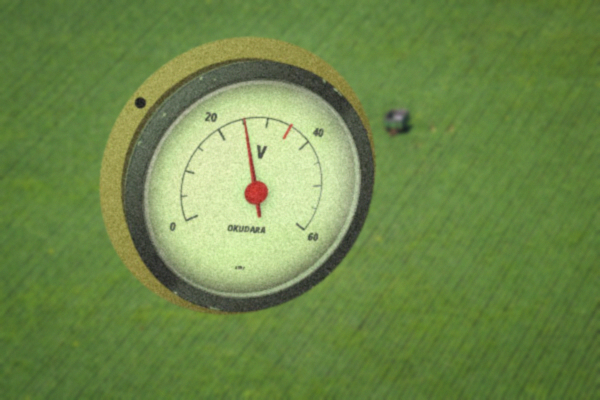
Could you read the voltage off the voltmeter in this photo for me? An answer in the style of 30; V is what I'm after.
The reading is 25; V
